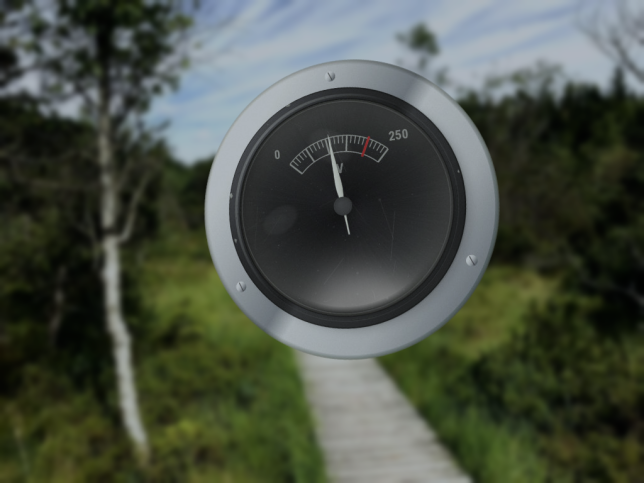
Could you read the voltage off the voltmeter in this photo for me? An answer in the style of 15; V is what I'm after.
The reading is 110; V
